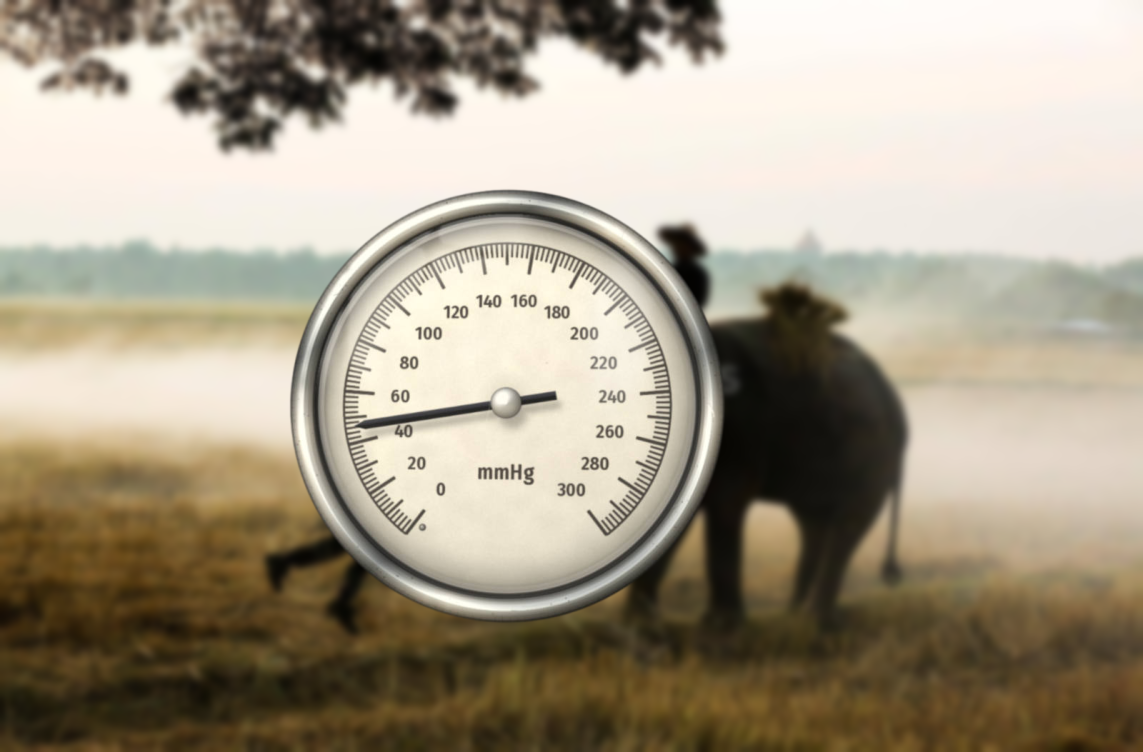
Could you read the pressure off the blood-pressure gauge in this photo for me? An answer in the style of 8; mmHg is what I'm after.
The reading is 46; mmHg
